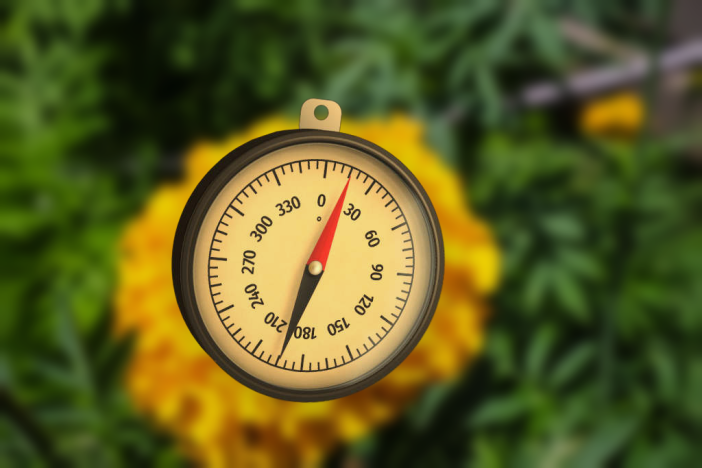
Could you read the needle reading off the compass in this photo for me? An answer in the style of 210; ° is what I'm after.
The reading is 15; °
